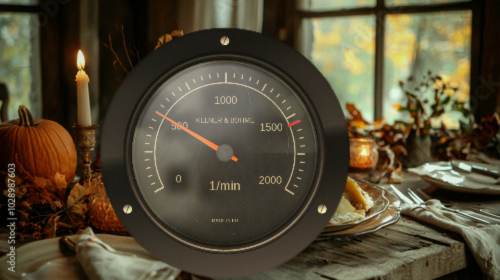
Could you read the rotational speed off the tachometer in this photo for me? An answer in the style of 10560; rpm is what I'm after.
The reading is 500; rpm
